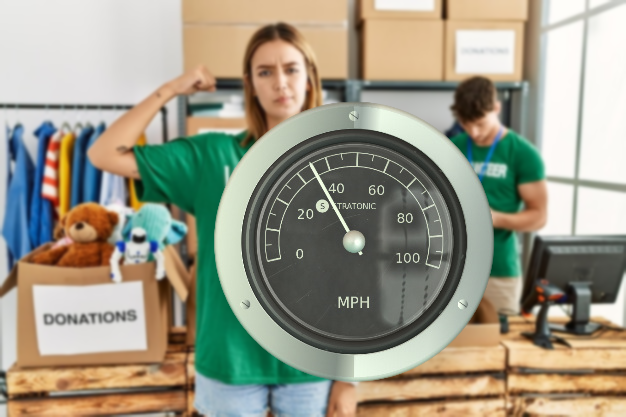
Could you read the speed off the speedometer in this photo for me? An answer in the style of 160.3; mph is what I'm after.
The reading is 35; mph
